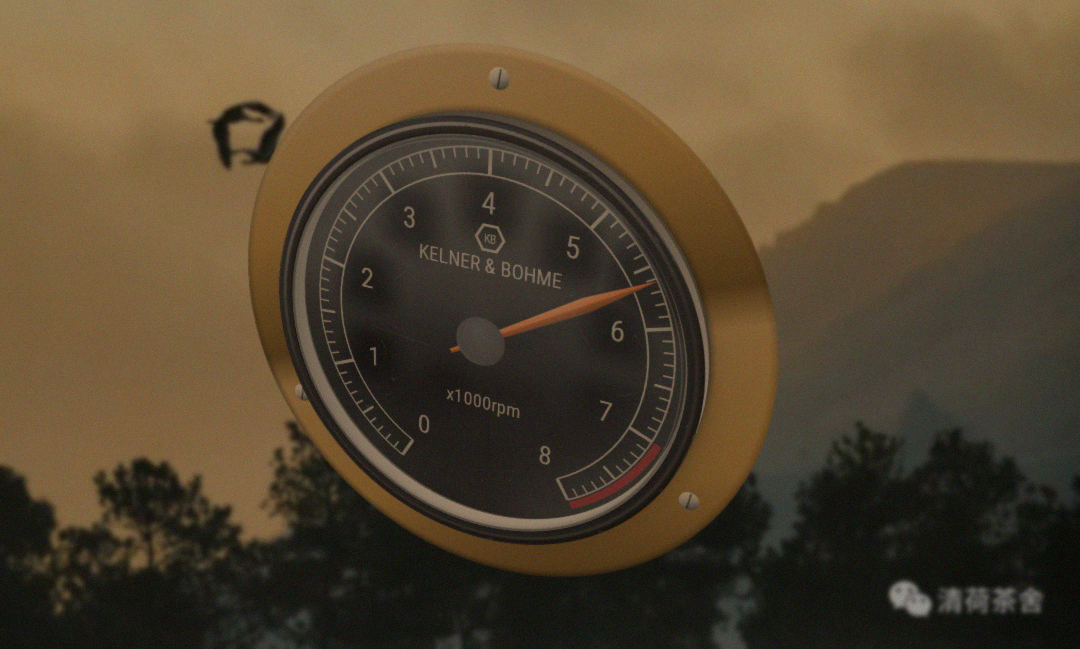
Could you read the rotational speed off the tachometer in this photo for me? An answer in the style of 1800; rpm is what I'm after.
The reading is 5600; rpm
